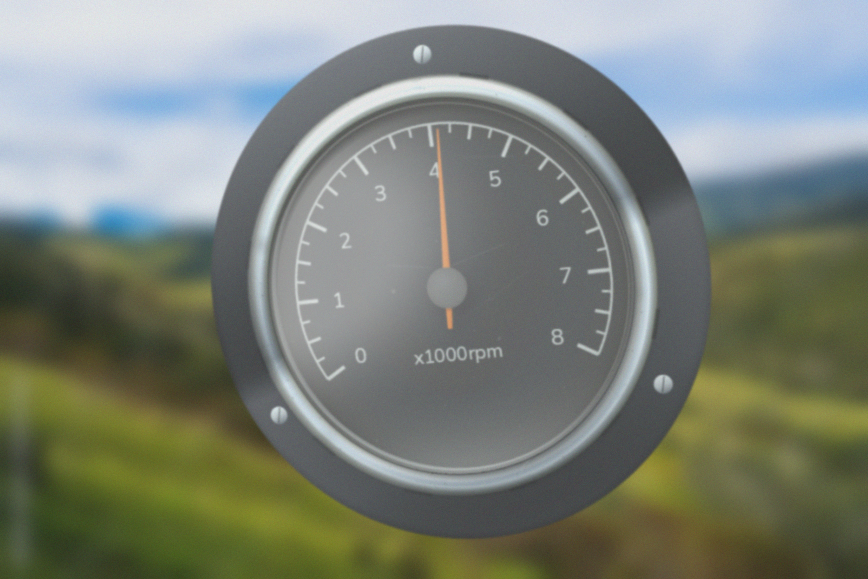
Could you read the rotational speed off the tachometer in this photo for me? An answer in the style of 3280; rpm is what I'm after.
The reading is 4125; rpm
